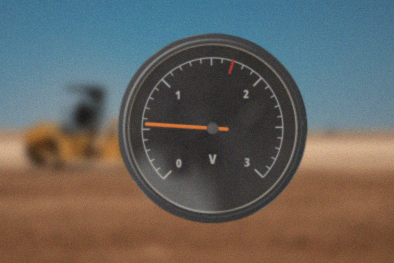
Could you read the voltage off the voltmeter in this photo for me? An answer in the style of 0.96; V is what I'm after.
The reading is 0.55; V
